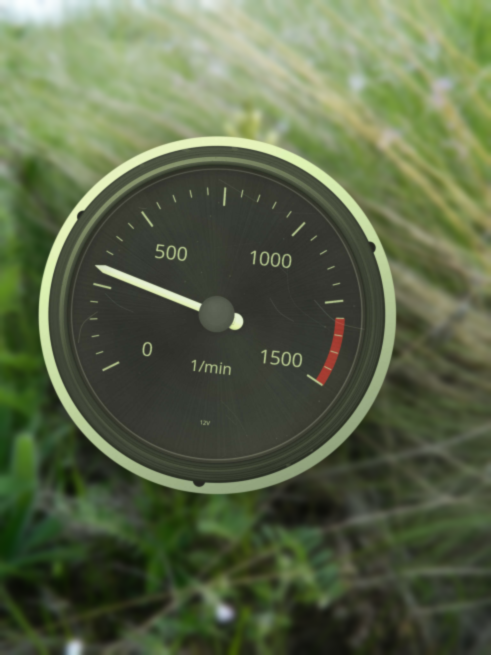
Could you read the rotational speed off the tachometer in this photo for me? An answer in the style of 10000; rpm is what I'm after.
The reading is 300; rpm
